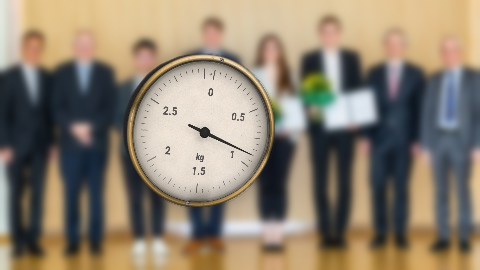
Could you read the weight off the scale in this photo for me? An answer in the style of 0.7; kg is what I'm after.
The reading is 0.9; kg
